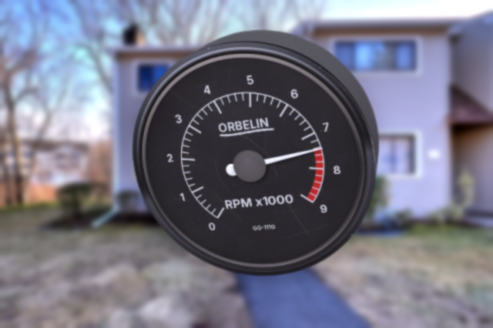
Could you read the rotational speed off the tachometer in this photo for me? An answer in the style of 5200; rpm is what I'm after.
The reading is 7400; rpm
